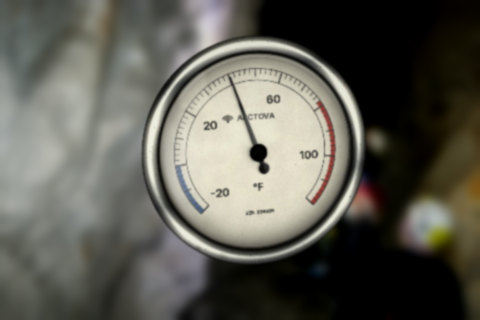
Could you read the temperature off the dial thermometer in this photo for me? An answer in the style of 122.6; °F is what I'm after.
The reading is 40; °F
